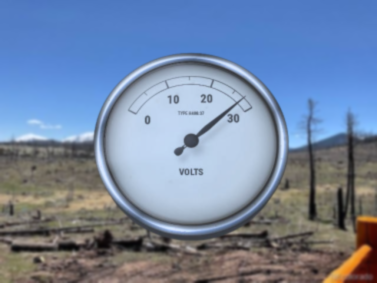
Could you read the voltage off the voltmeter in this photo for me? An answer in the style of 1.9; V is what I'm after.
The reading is 27.5; V
